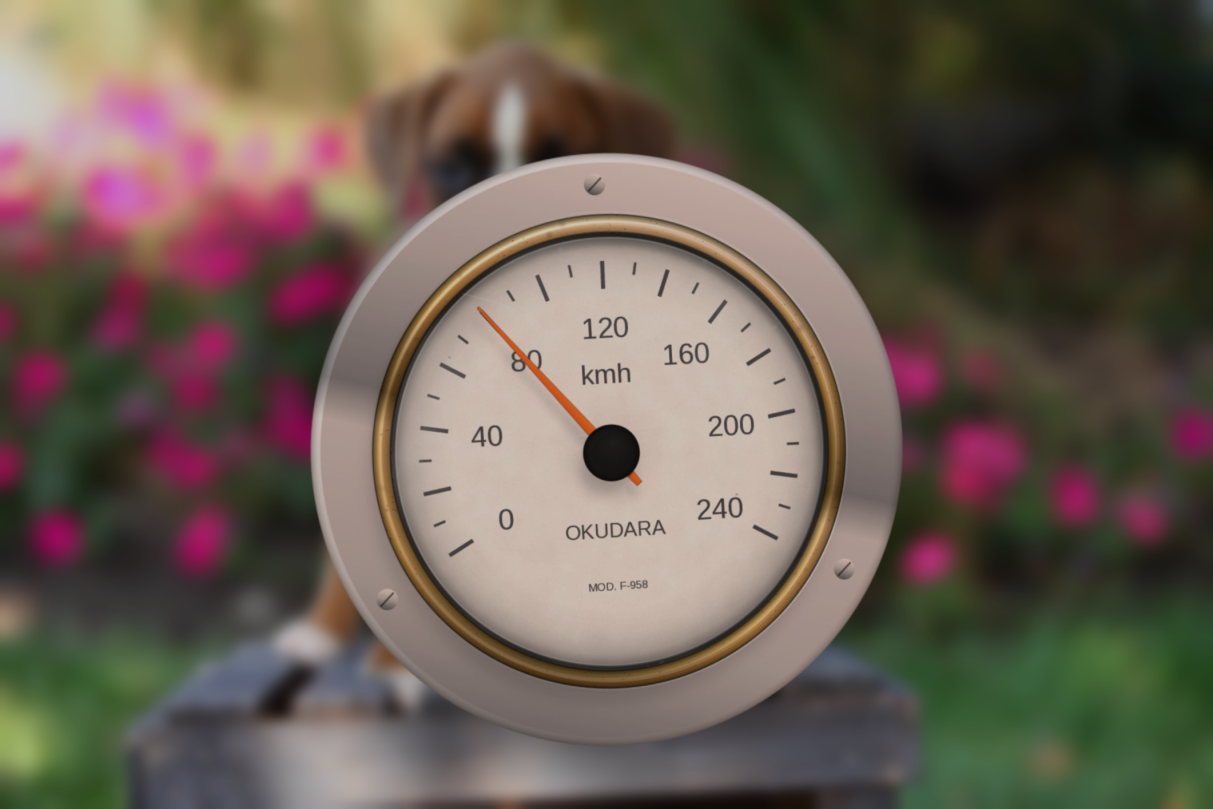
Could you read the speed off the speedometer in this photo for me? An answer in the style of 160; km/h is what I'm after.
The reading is 80; km/h
